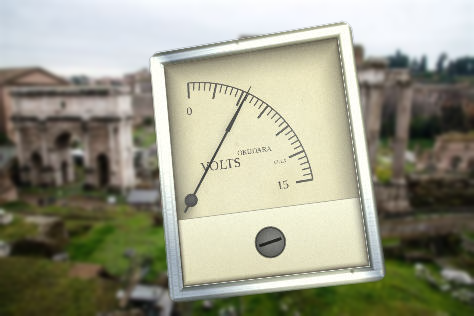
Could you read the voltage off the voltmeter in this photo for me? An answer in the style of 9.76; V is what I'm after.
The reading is 5.5; V
